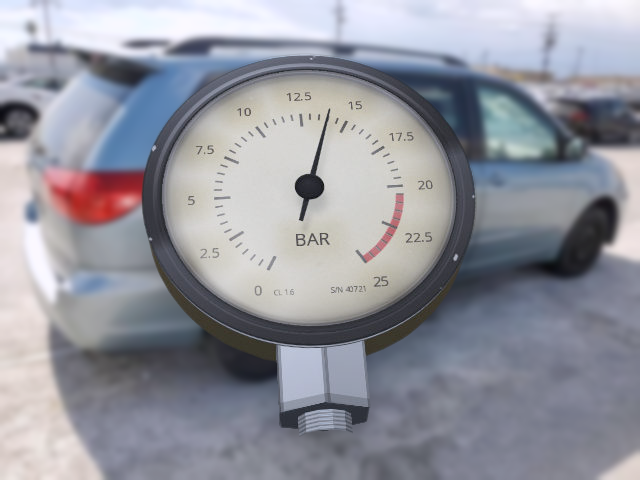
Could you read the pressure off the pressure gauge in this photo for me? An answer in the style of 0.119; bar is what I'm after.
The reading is 14; bar
